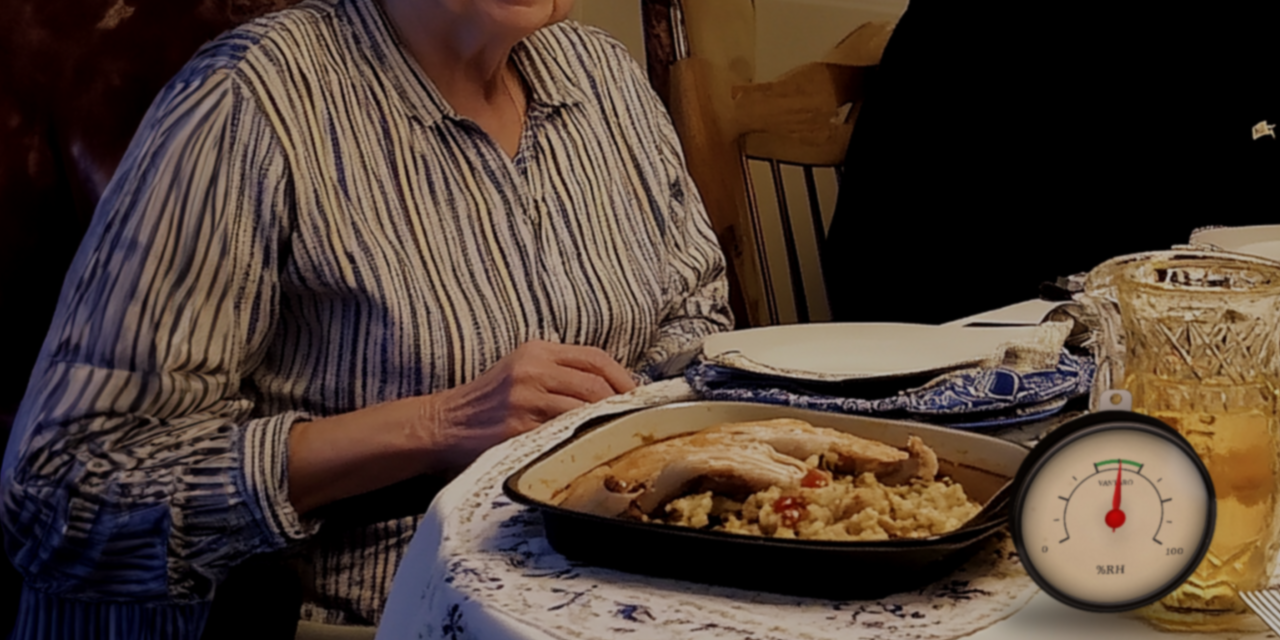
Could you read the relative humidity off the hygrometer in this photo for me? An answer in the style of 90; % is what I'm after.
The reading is 50; %
